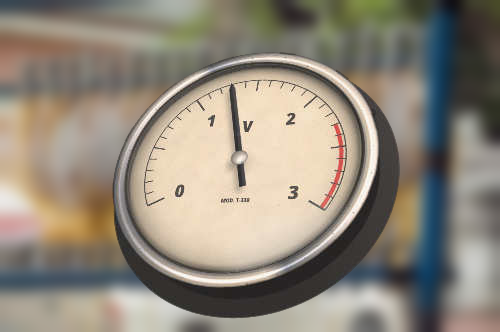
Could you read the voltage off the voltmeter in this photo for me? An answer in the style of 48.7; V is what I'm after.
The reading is 1.3; V
